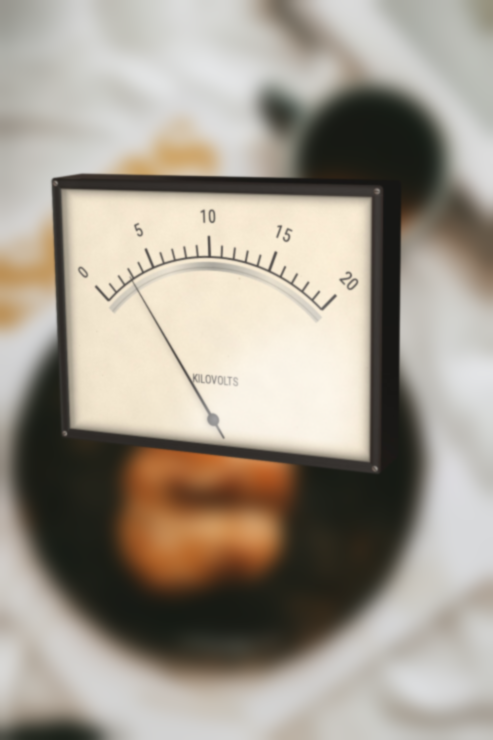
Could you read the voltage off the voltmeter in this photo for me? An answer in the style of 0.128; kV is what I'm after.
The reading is 3; kV
